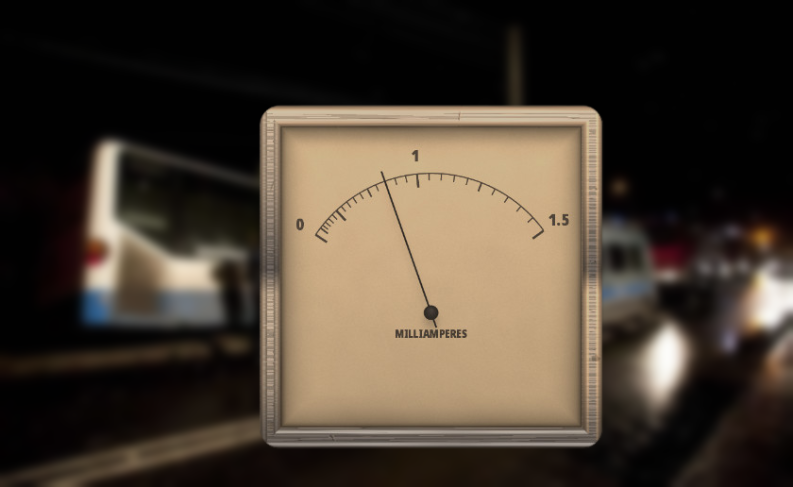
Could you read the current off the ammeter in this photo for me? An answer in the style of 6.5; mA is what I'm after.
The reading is 0.85; mA
